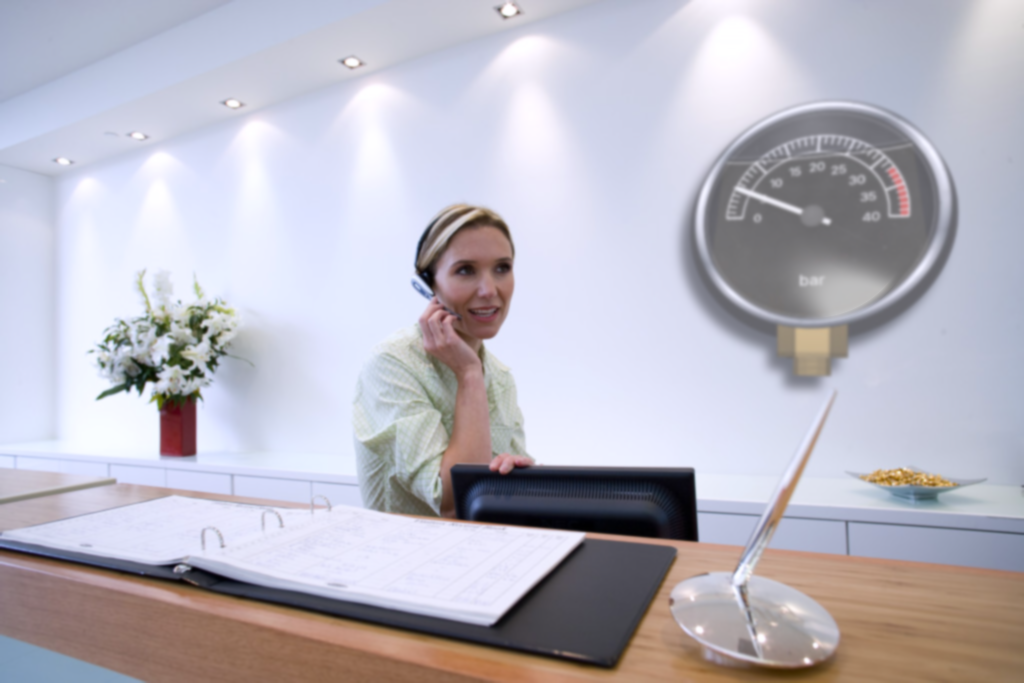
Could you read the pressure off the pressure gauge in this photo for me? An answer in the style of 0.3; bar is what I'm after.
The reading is 5; bar
